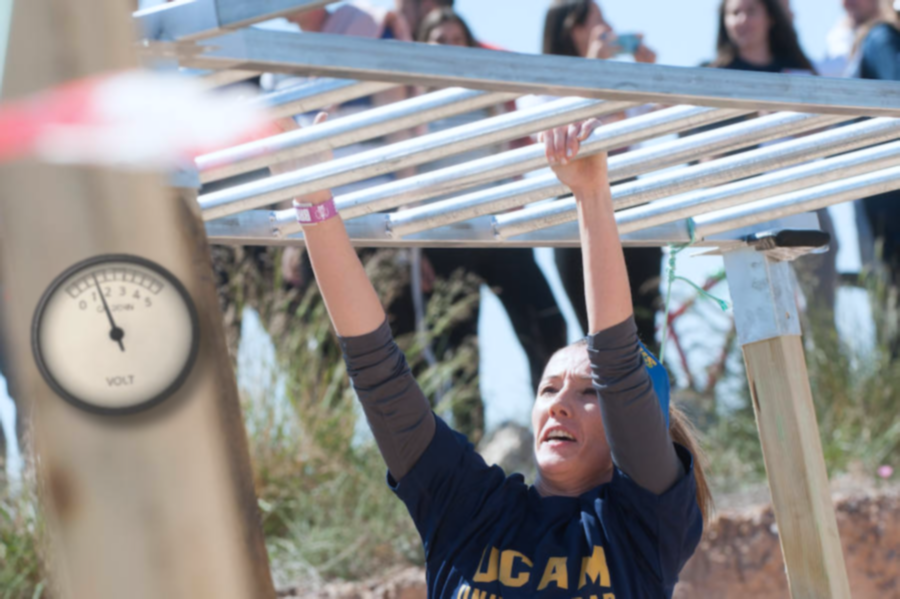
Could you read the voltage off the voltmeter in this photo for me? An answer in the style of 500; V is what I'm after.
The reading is 1.5; V
